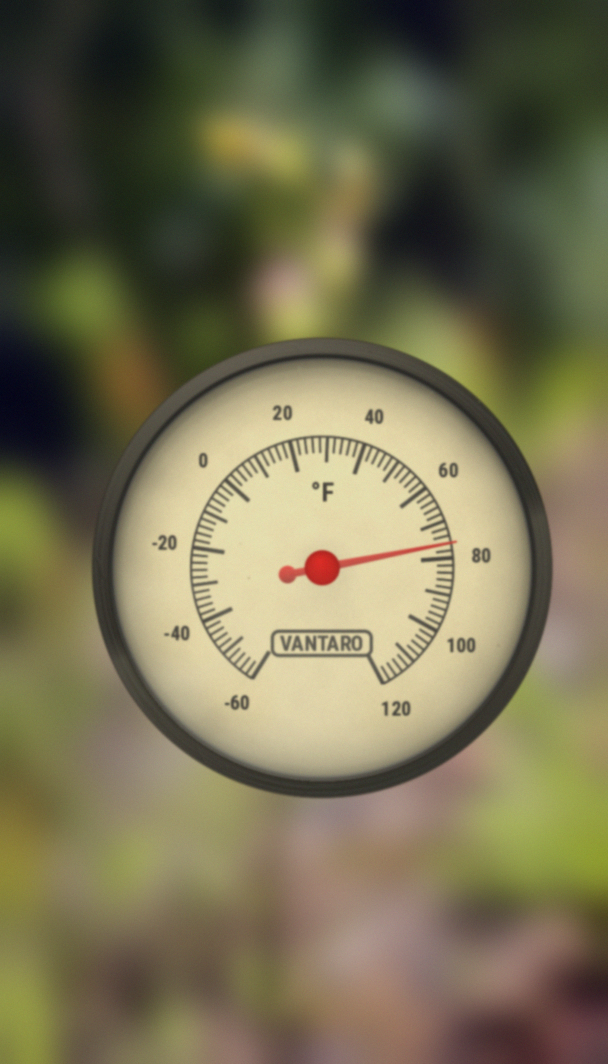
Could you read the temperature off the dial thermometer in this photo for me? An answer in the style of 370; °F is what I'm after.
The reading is 76; °F
